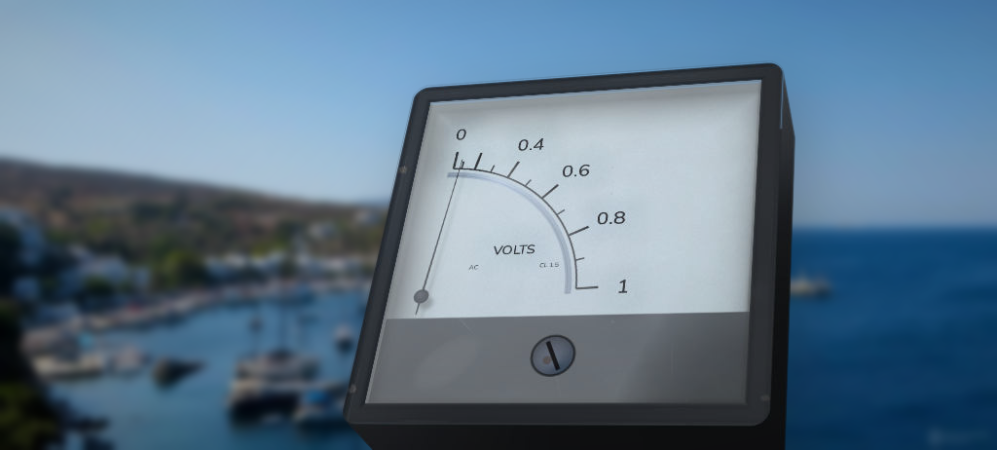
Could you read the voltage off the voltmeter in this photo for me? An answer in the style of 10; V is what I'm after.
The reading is 0.1; V
